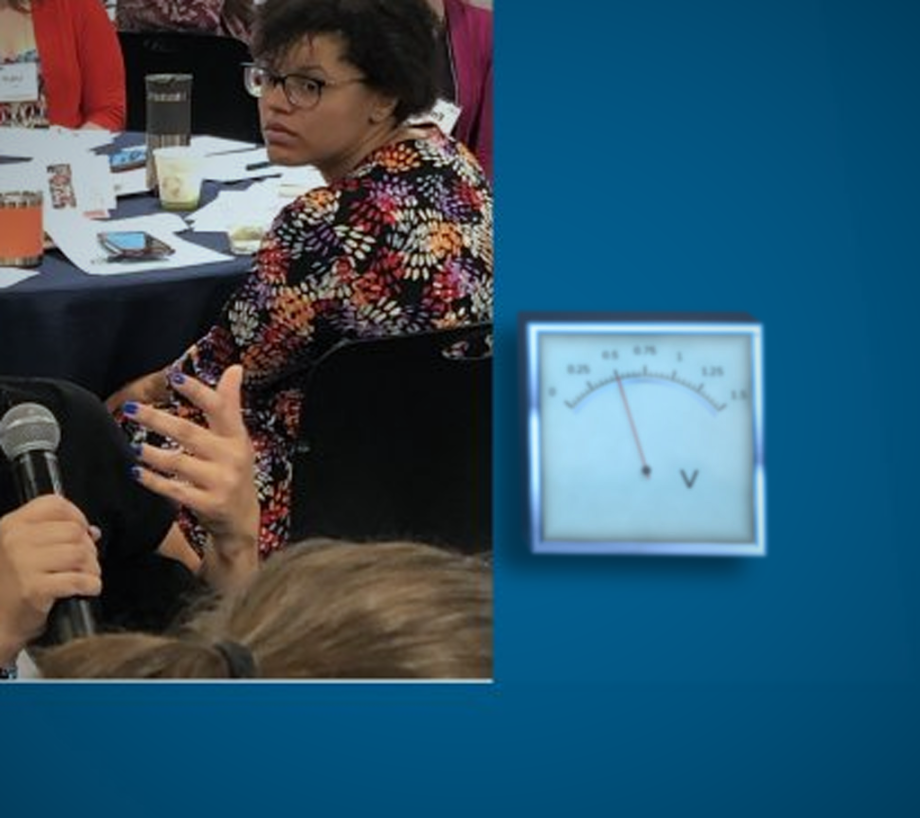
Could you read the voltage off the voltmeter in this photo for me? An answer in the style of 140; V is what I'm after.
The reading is 0.5; V
